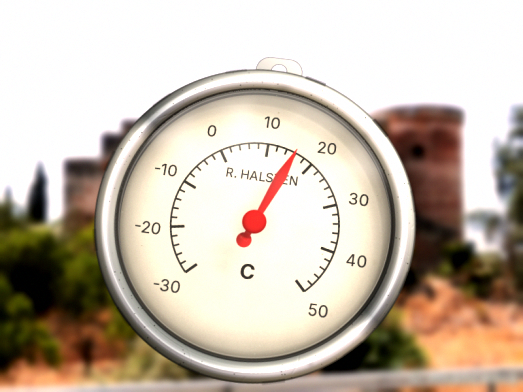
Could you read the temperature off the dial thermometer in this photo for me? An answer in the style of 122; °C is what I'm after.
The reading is 16; °C
